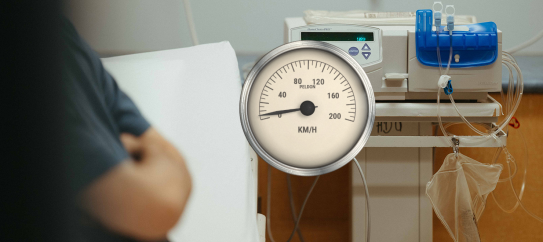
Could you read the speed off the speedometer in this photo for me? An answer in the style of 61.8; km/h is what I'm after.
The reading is 5; km/h
